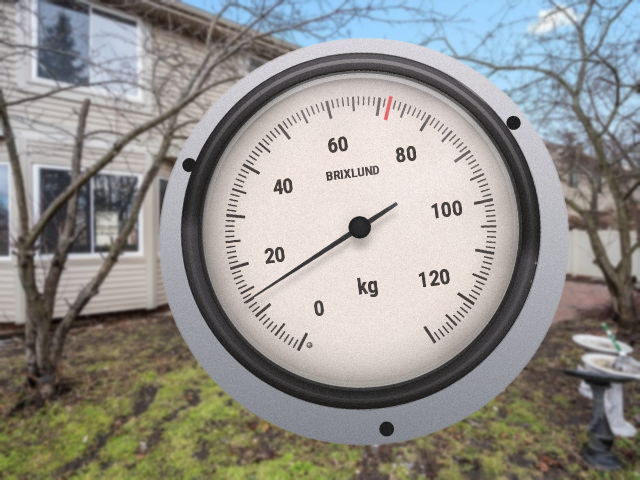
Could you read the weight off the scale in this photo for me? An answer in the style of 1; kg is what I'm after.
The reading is 13; kg
